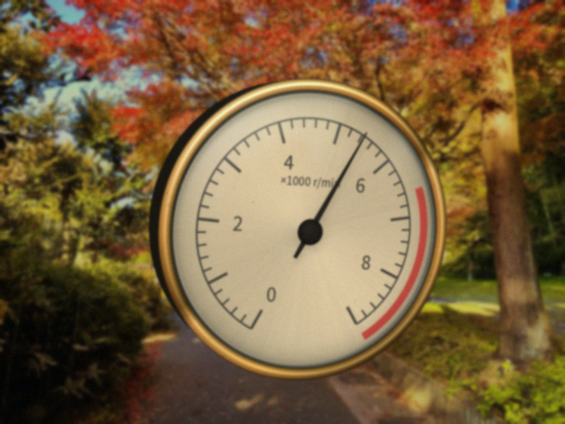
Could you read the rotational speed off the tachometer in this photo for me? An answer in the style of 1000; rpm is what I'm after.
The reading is 5400; rpm
